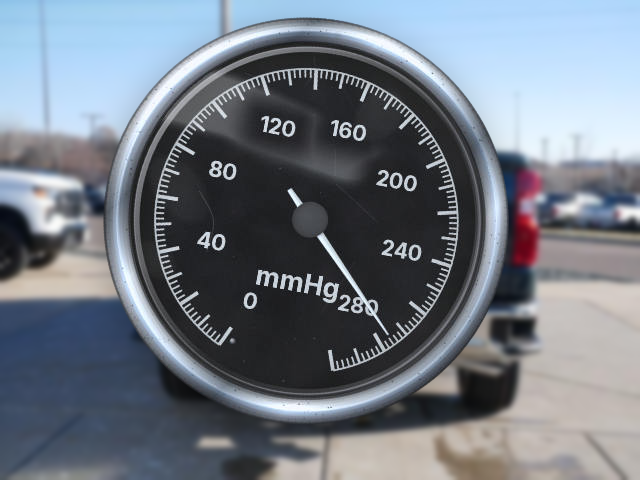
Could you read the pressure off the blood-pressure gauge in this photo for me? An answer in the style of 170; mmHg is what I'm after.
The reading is 276; mmHg
